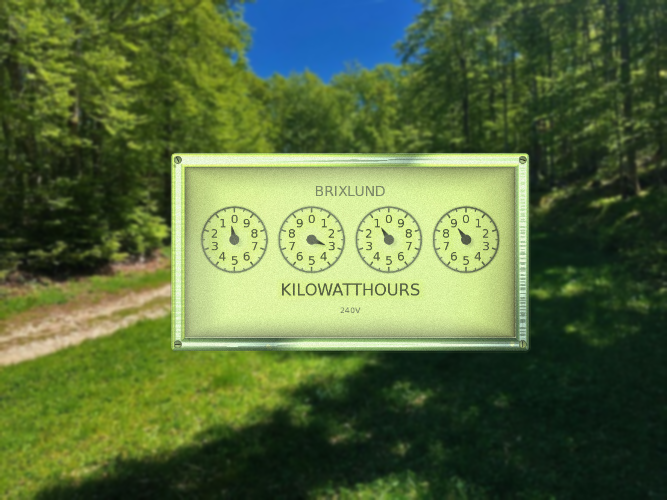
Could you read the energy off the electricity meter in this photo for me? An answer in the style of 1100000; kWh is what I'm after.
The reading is 309; kWh
